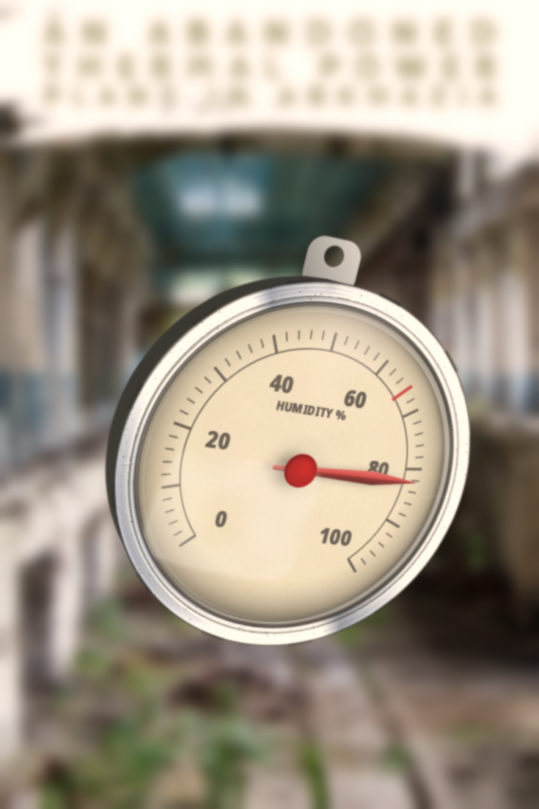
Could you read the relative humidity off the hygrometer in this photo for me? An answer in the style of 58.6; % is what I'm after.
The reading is 82; %
